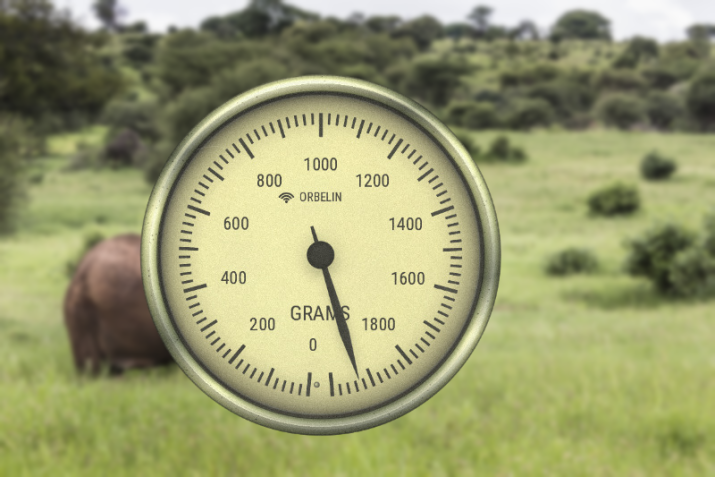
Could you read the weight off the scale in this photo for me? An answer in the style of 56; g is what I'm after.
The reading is 1930; g
